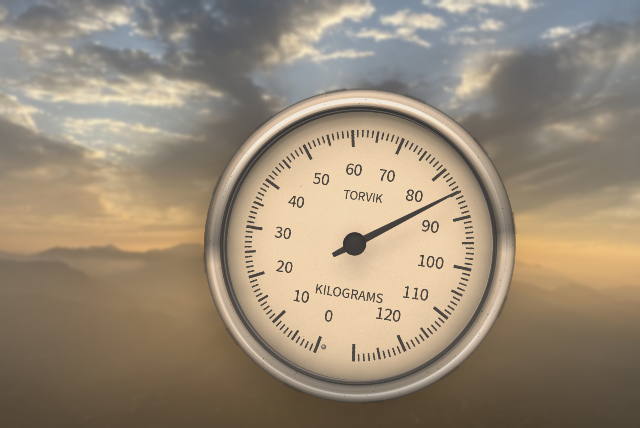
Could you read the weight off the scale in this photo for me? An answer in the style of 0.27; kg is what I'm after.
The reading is 85; kg
